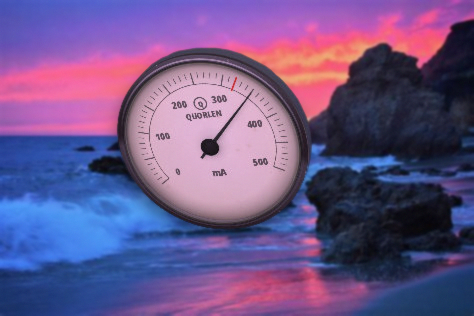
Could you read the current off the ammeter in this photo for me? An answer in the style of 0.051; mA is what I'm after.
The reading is 350; mA
